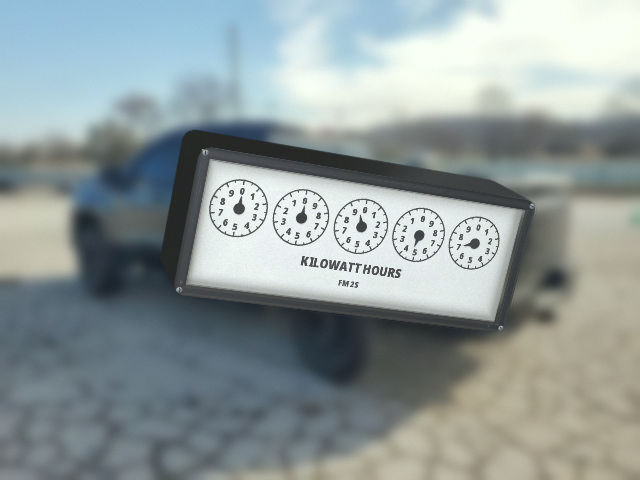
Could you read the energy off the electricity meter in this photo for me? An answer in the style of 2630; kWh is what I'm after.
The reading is 99947; kWh
